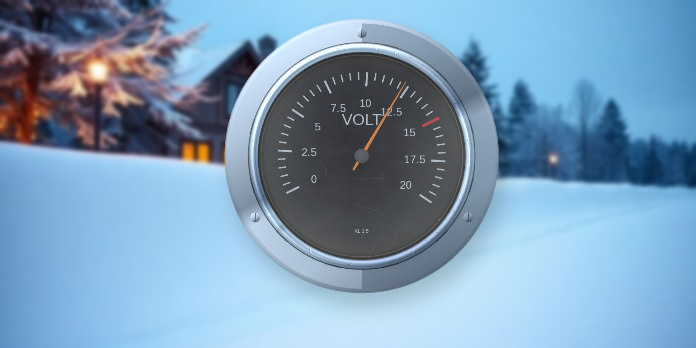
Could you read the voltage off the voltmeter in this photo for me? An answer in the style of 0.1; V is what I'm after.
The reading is 12.25; V
